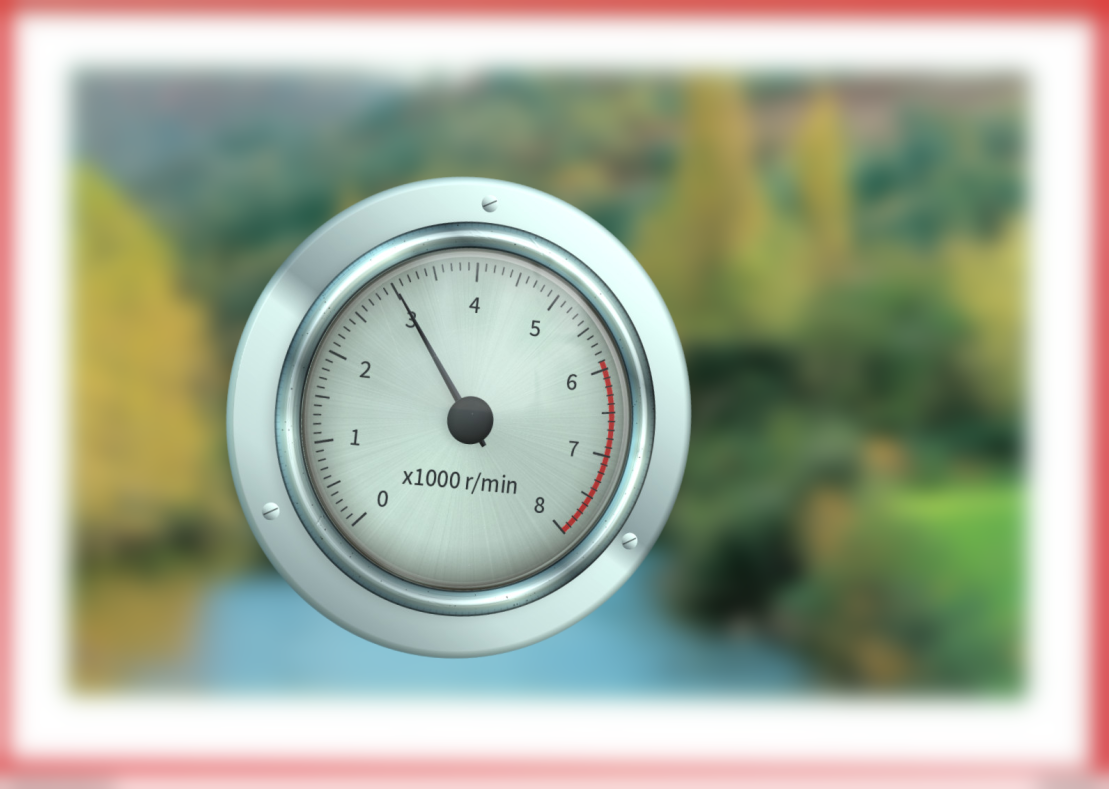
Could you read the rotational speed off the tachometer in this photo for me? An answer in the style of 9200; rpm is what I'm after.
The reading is 3000; rpm
